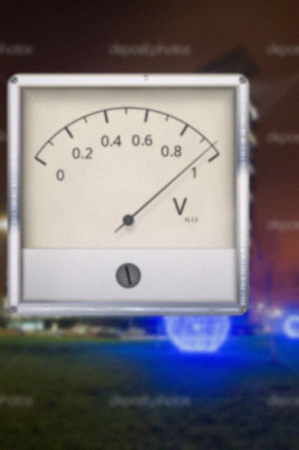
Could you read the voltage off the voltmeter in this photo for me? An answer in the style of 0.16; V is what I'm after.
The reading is 0.95; V
